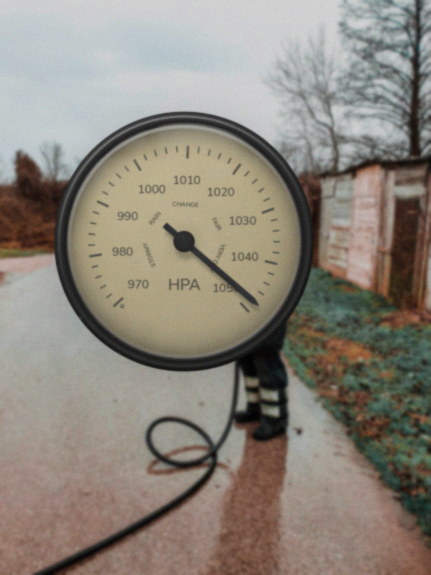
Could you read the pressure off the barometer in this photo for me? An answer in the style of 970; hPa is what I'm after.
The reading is 1048; hPa
